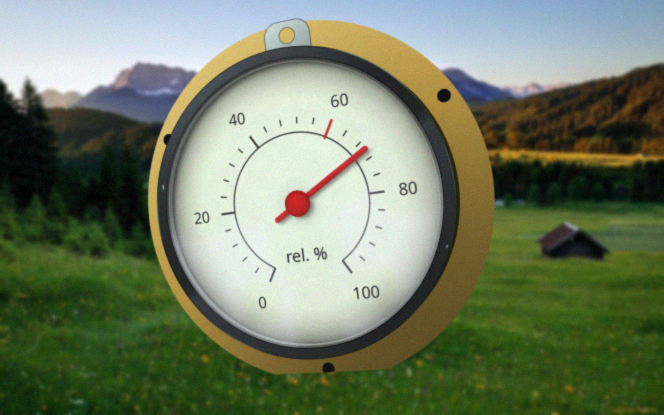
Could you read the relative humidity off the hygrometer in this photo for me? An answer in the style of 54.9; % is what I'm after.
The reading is 70; %
